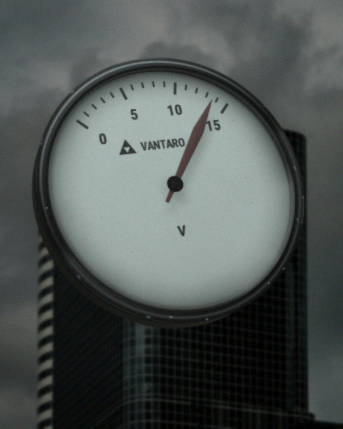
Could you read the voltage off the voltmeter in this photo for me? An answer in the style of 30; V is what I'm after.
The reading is 13.5; V
